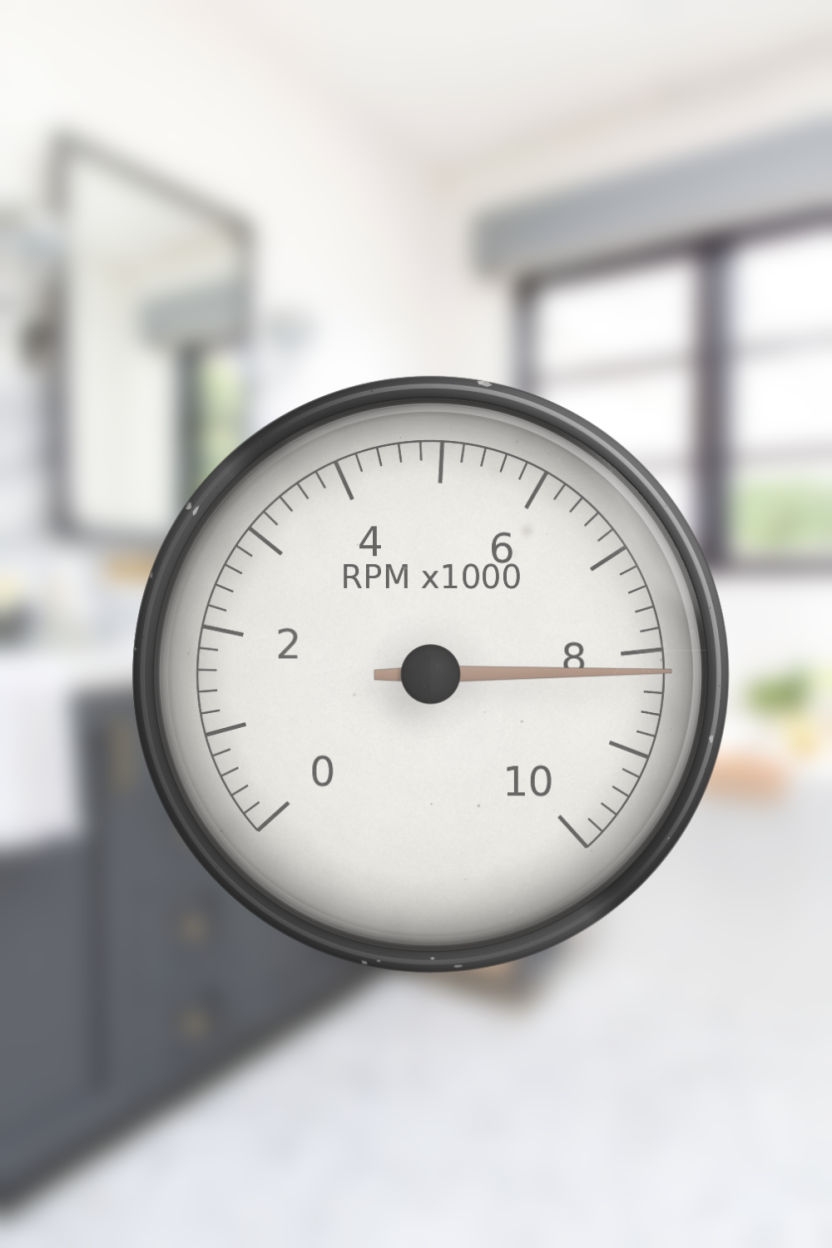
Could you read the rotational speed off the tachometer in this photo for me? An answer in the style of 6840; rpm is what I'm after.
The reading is 8200; rpm
